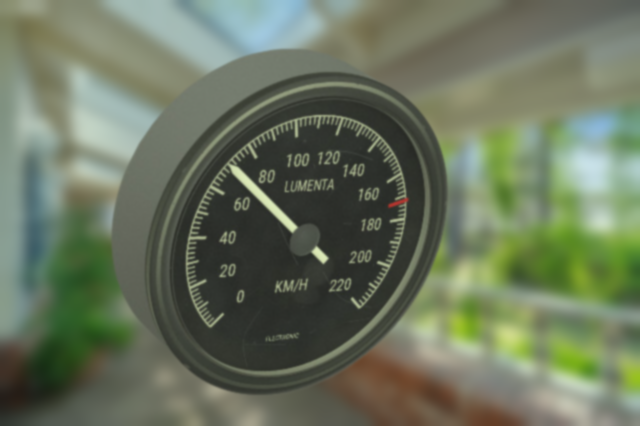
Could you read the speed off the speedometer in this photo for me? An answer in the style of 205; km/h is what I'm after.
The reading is 70; km/h
